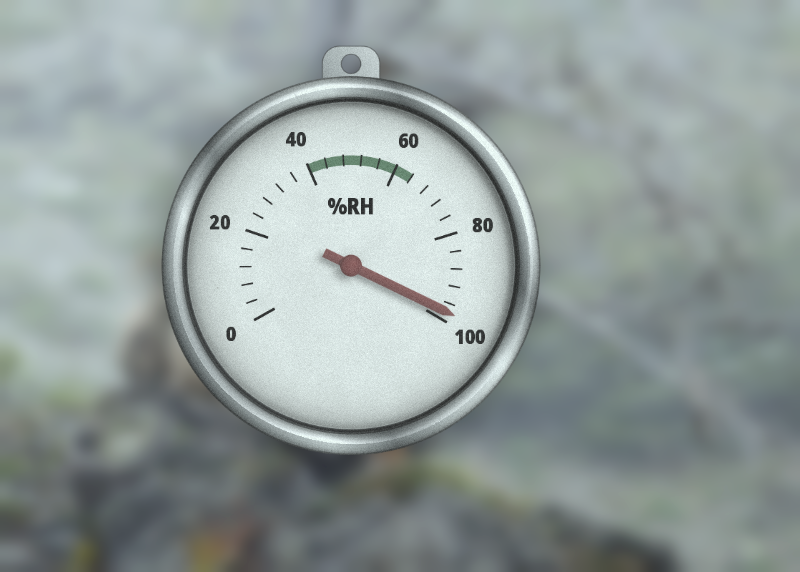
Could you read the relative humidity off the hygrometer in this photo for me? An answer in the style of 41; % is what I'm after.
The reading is 98; %
